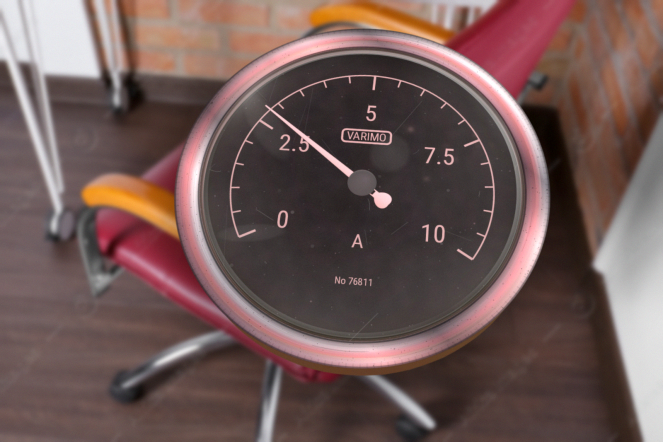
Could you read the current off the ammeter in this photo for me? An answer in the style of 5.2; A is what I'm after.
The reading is 2.75; A
